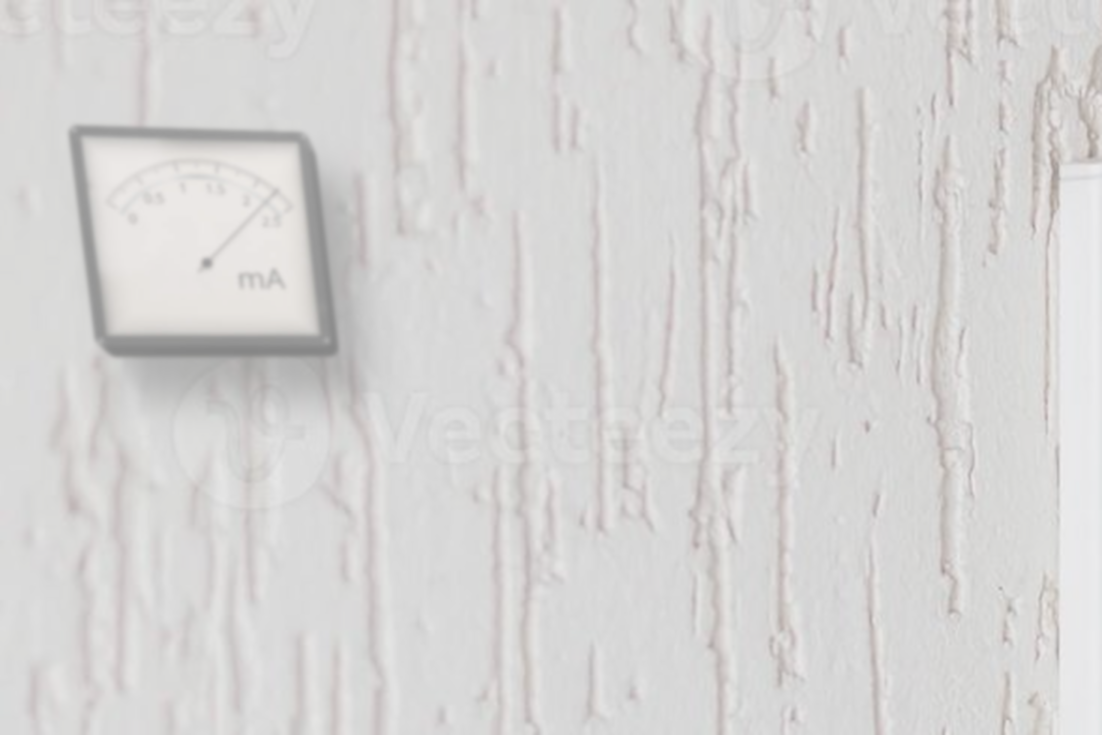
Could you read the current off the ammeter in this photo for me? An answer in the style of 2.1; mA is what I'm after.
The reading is 2.25; mA
